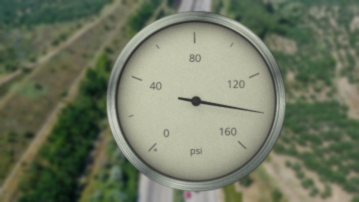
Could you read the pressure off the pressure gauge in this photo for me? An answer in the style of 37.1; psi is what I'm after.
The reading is 140; psi
